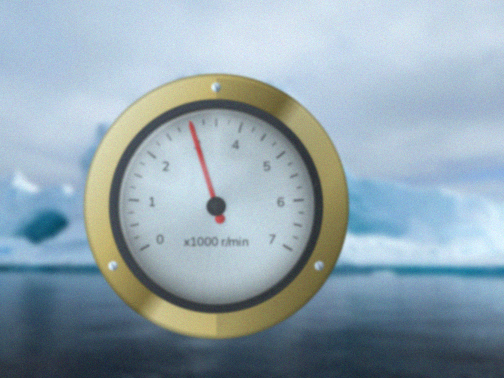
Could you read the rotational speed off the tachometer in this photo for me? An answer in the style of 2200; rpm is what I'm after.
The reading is 3000; rpm
